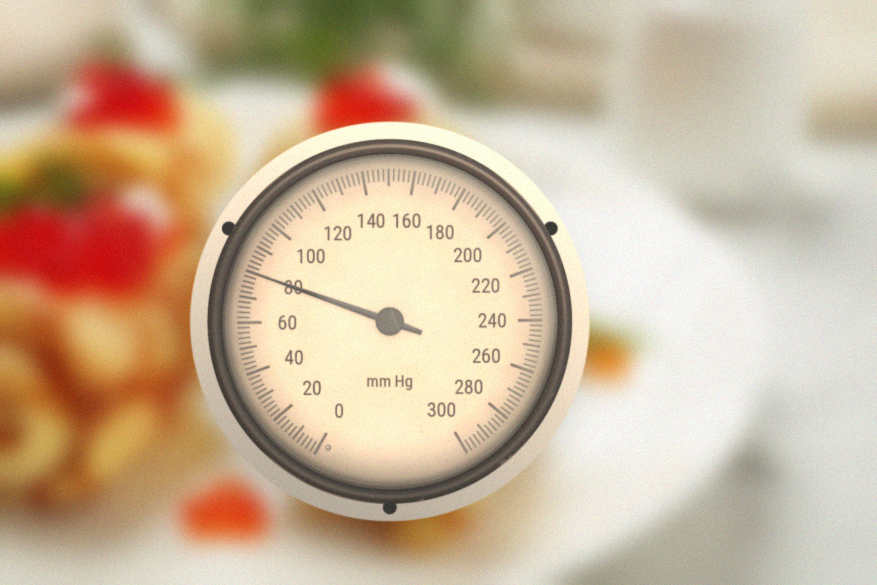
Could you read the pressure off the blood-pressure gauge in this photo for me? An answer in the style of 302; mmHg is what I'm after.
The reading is 80; mmHg
